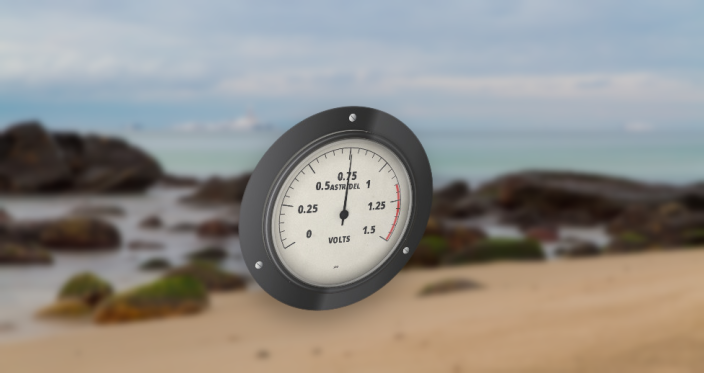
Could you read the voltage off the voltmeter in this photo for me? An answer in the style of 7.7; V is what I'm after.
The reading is 0.75; V
